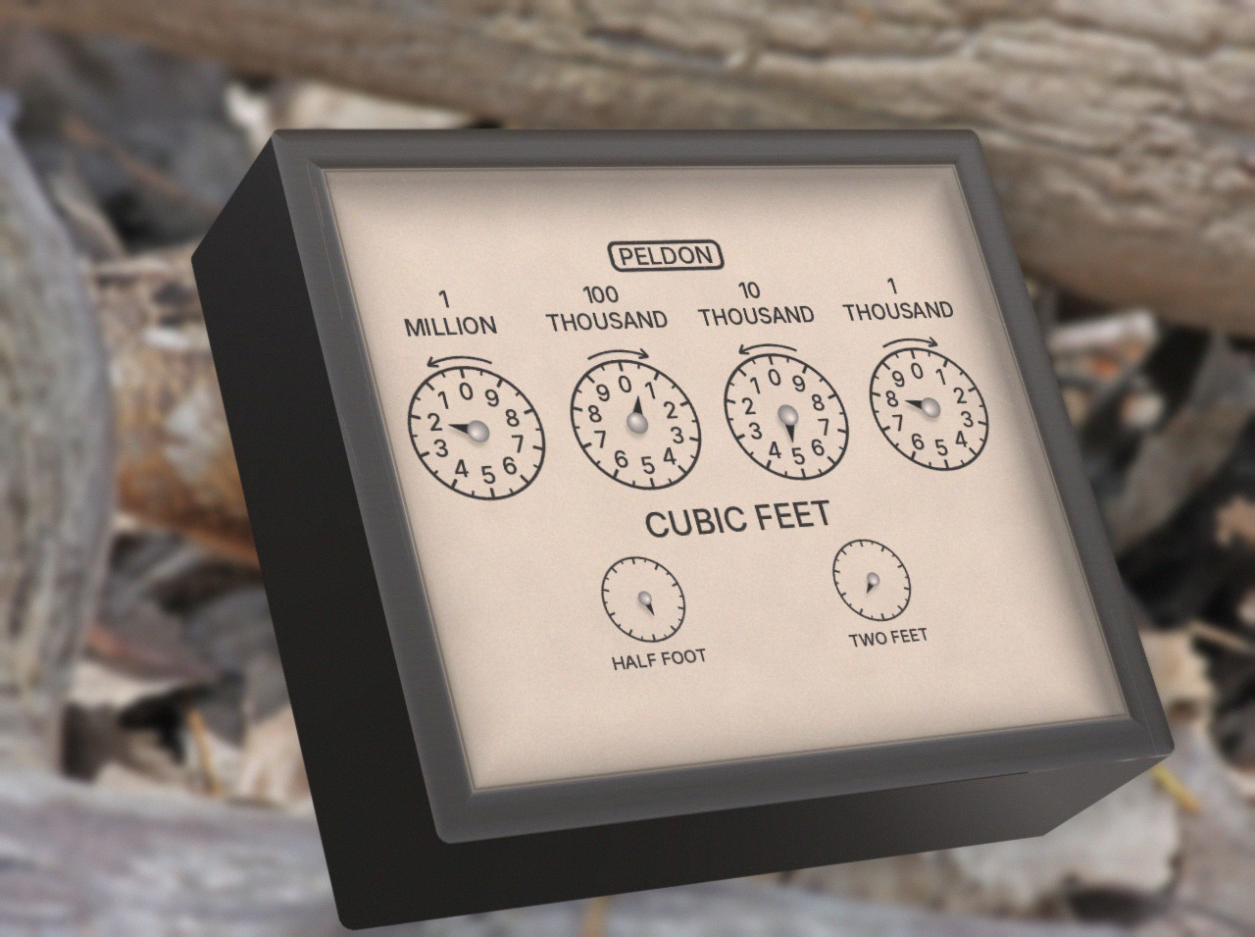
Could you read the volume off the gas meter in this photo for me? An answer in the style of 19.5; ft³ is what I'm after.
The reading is 204800; ft³
